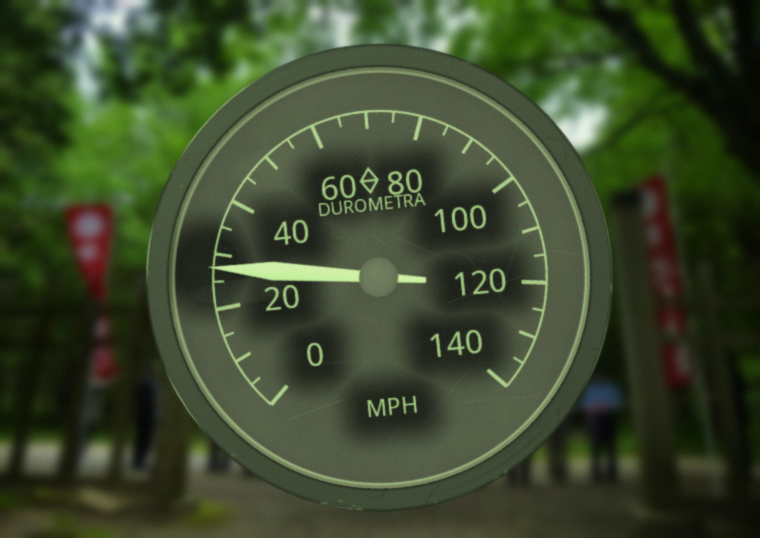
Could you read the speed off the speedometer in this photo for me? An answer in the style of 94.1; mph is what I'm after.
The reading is 27.5; mph
